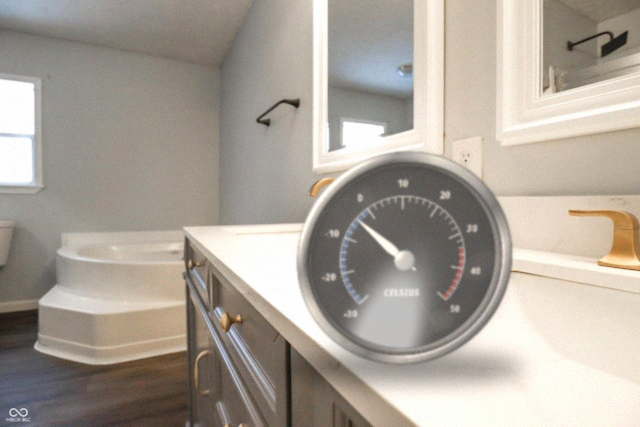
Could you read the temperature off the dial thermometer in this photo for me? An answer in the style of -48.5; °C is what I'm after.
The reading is -4; °C
